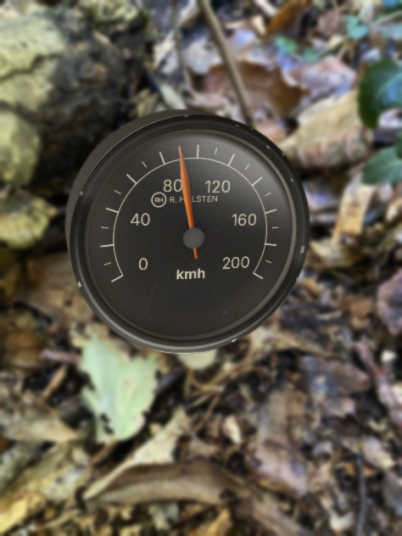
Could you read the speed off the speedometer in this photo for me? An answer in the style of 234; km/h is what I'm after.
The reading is 90; km/h
